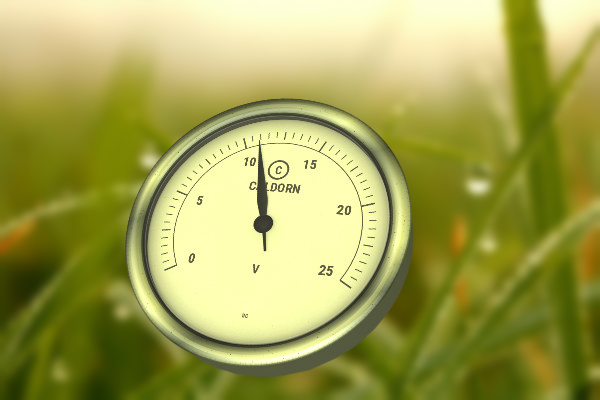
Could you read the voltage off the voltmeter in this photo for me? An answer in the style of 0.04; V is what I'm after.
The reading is 11; V
